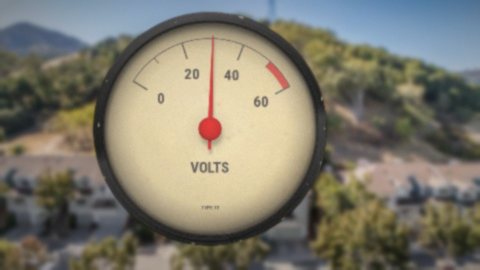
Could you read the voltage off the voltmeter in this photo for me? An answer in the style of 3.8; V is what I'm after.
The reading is 30; V
